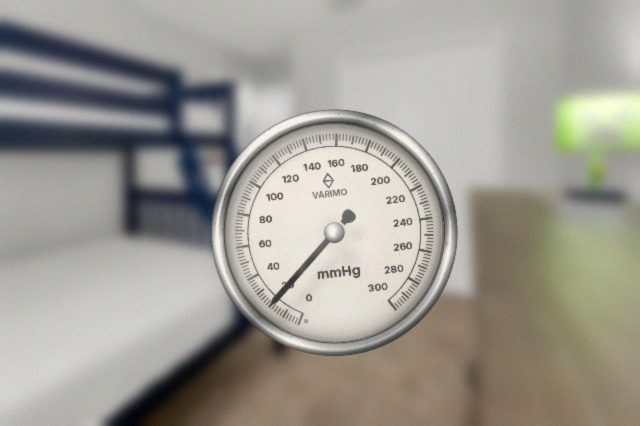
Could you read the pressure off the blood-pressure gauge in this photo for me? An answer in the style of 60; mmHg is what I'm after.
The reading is 20; mmHg
